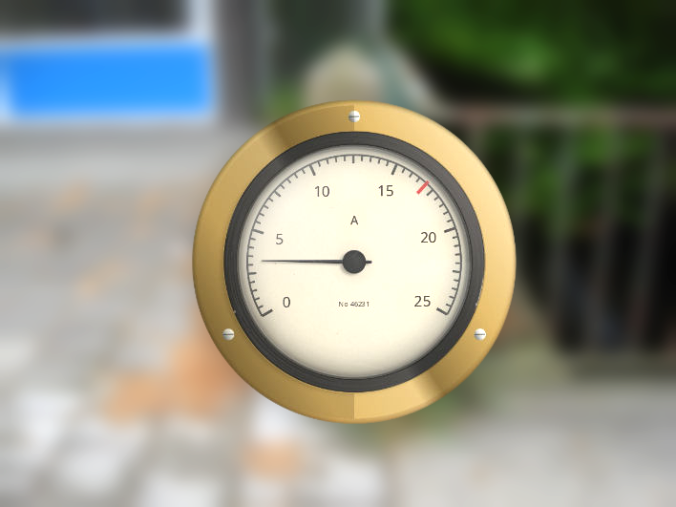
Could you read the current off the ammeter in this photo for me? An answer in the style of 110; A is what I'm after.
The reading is 3.25; A
